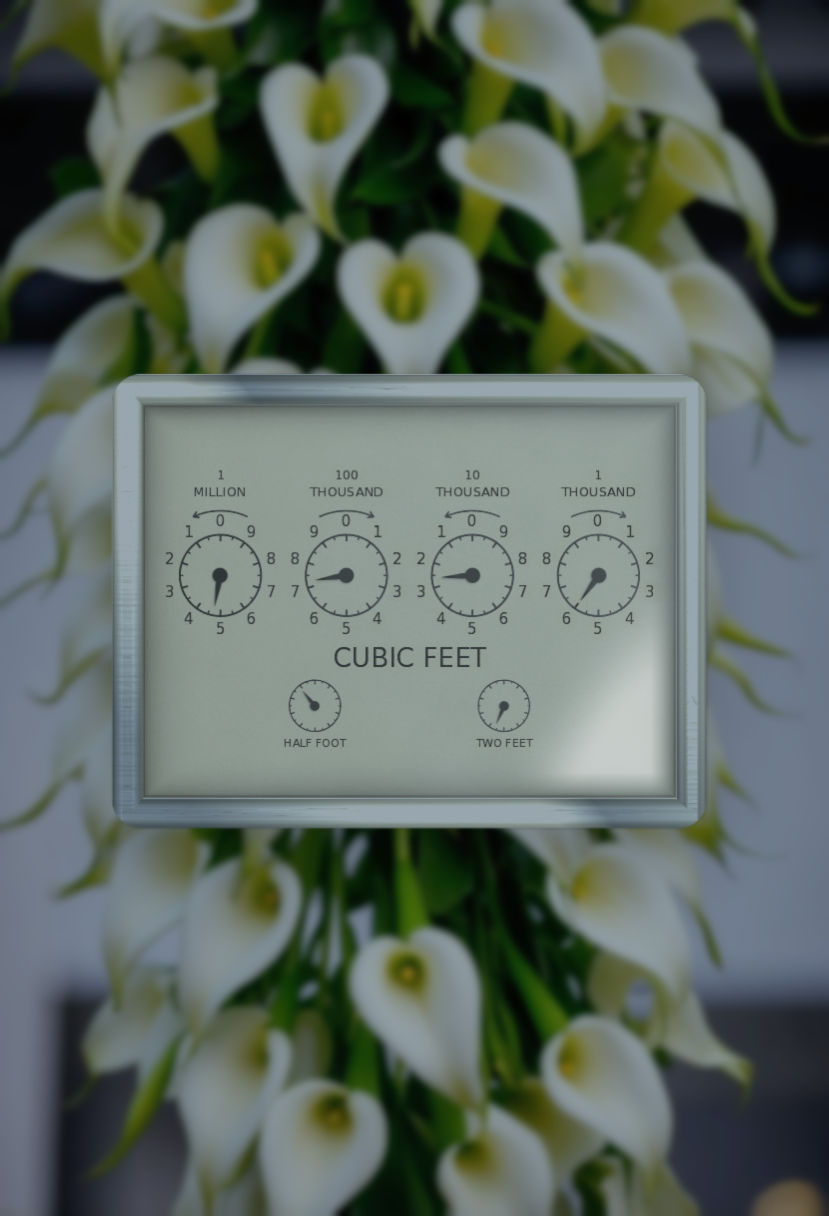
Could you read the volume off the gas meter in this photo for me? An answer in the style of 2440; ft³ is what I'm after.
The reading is 472600; ft³
